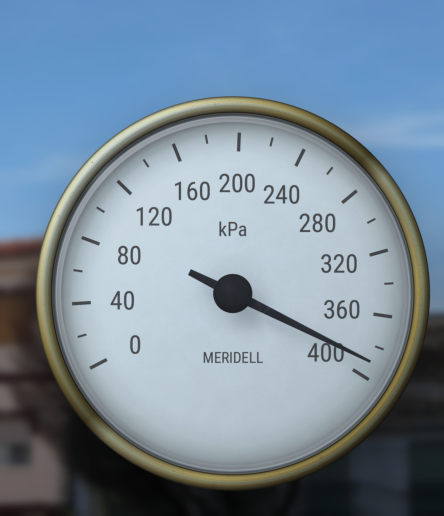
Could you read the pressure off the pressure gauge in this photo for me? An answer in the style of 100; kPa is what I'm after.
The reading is 390; kPa
